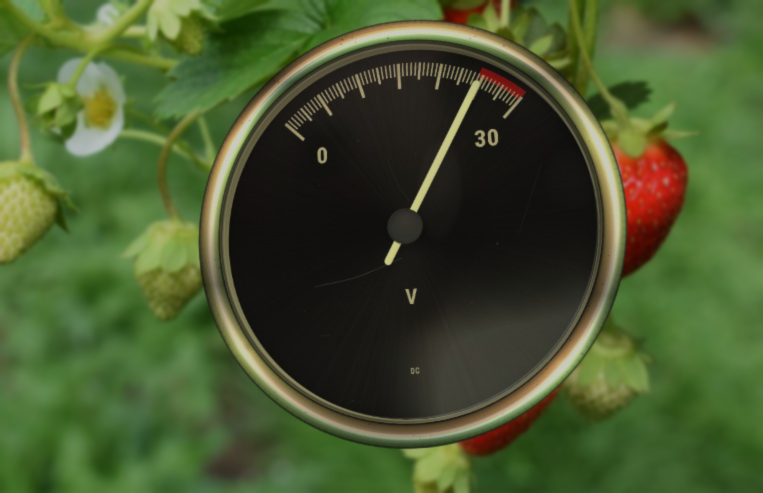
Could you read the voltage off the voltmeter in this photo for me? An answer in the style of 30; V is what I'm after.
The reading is 25; V
